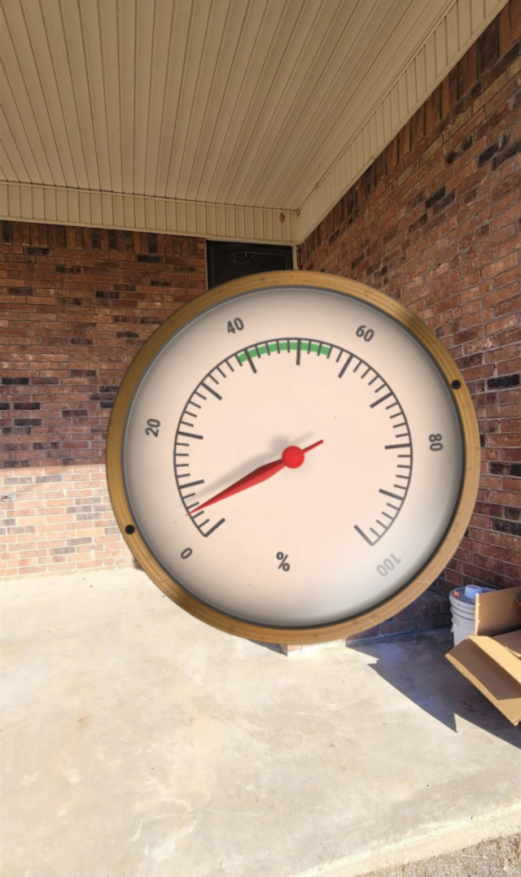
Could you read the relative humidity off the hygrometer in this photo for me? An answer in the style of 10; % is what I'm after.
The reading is 5; %
